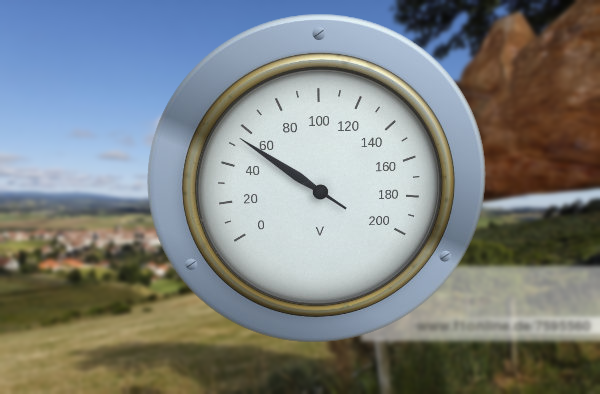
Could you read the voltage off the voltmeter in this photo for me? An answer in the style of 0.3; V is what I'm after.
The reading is 55; V
